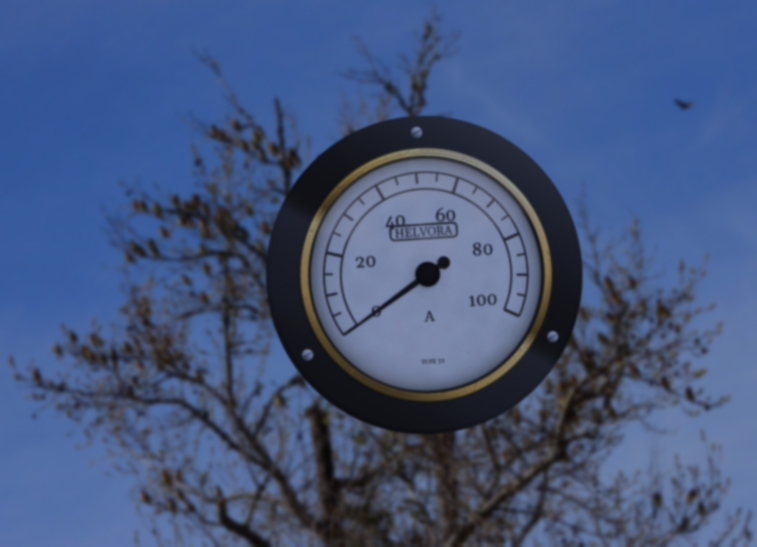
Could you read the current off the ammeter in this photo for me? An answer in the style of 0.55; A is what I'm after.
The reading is 0; A
